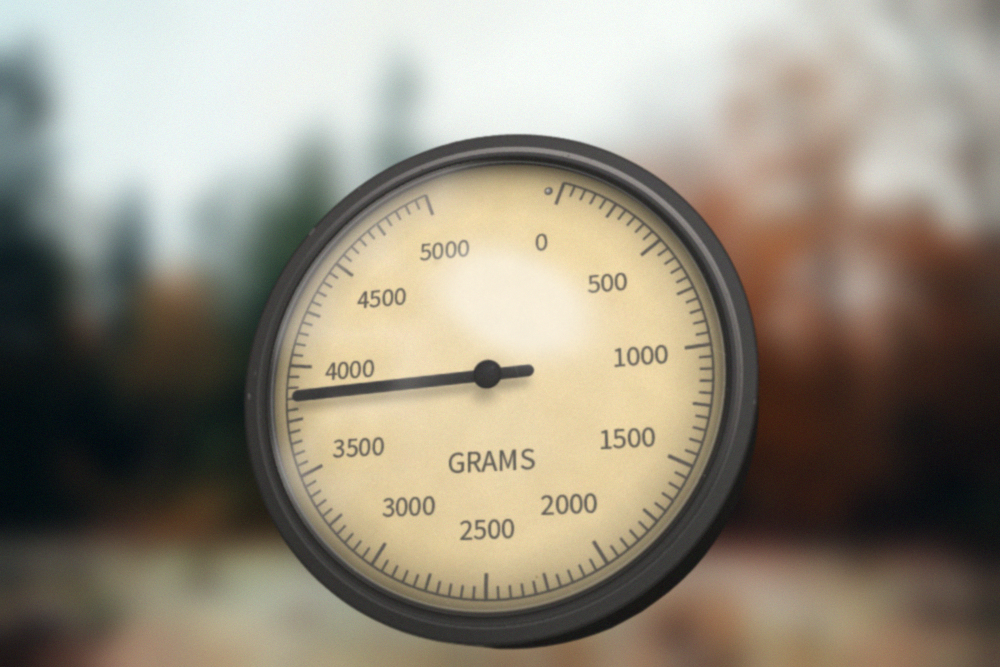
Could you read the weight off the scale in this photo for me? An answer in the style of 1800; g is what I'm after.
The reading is 3850; g
